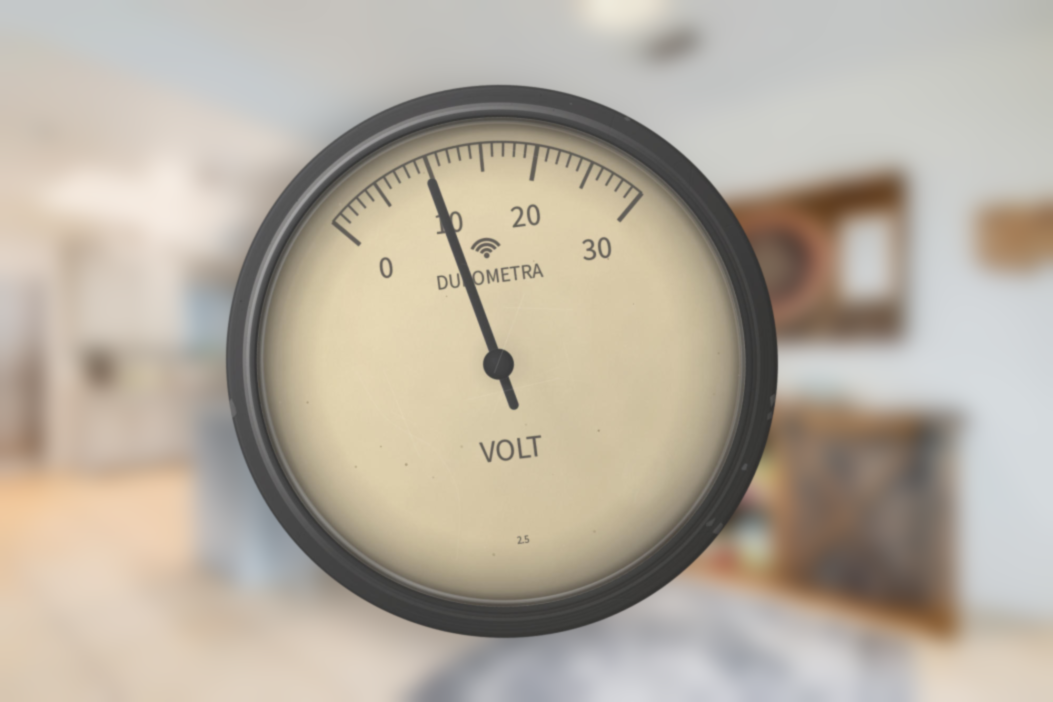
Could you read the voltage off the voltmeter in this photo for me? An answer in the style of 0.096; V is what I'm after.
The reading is 10; V
